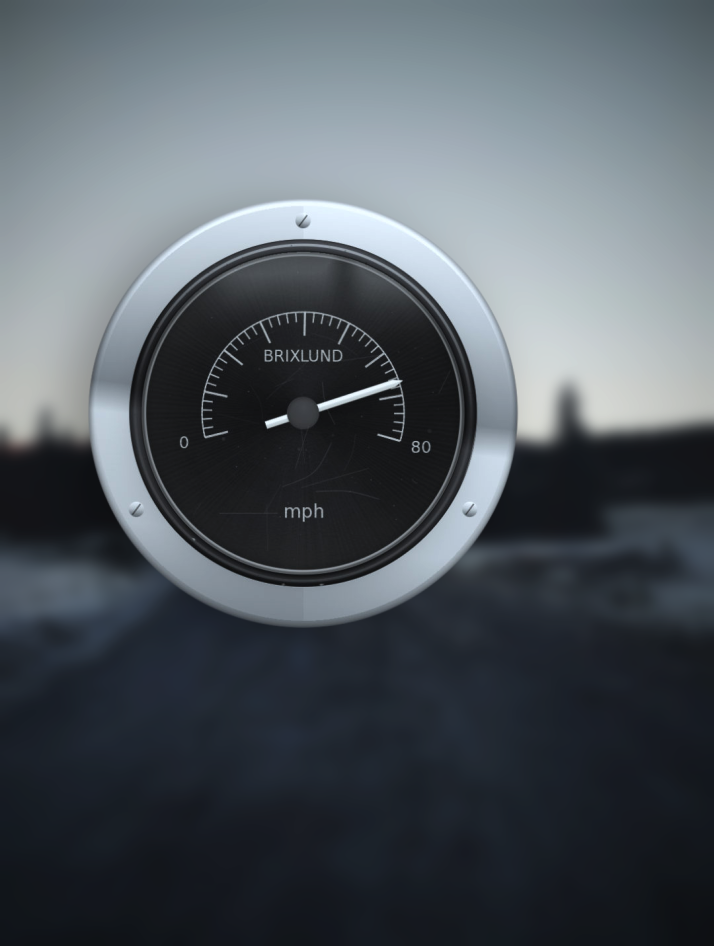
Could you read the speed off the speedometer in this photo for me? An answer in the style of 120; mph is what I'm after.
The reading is 67; mph
